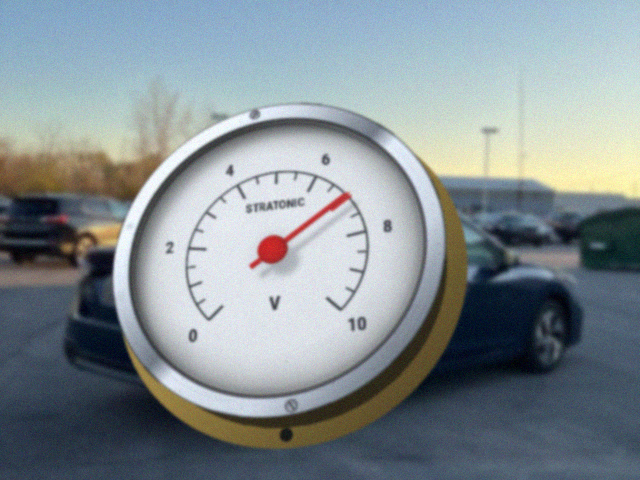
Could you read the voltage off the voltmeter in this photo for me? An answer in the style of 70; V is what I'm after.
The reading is 7; V
